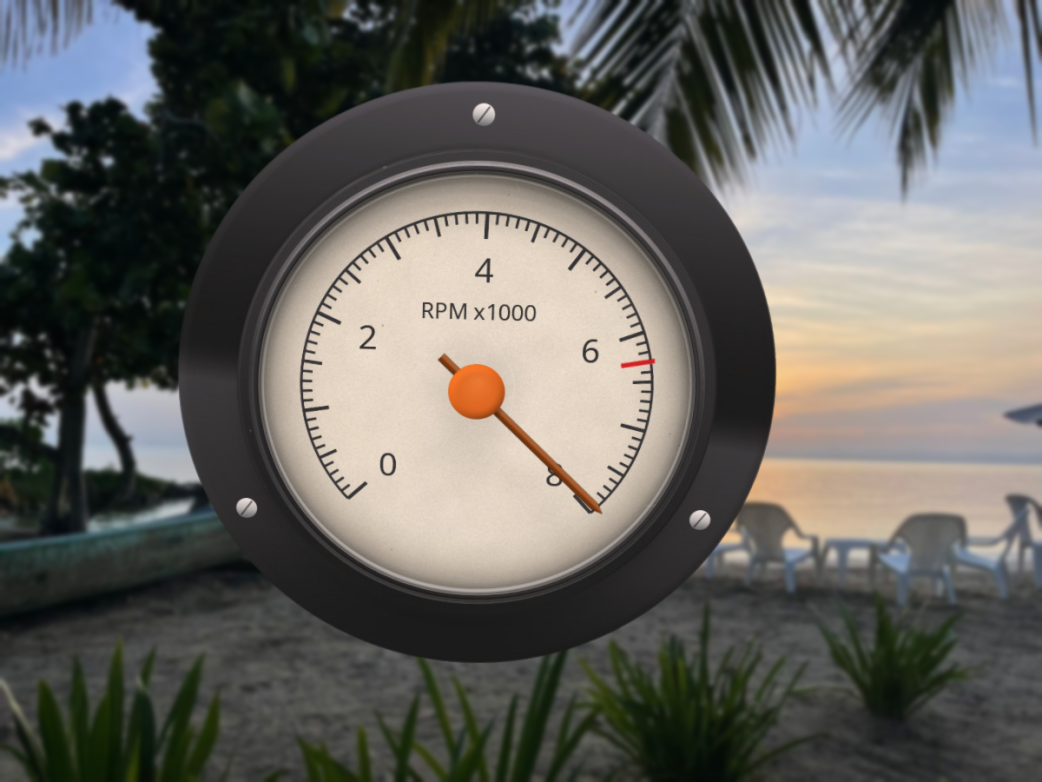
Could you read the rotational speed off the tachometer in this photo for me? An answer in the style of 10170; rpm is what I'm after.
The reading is 7900; rpm
